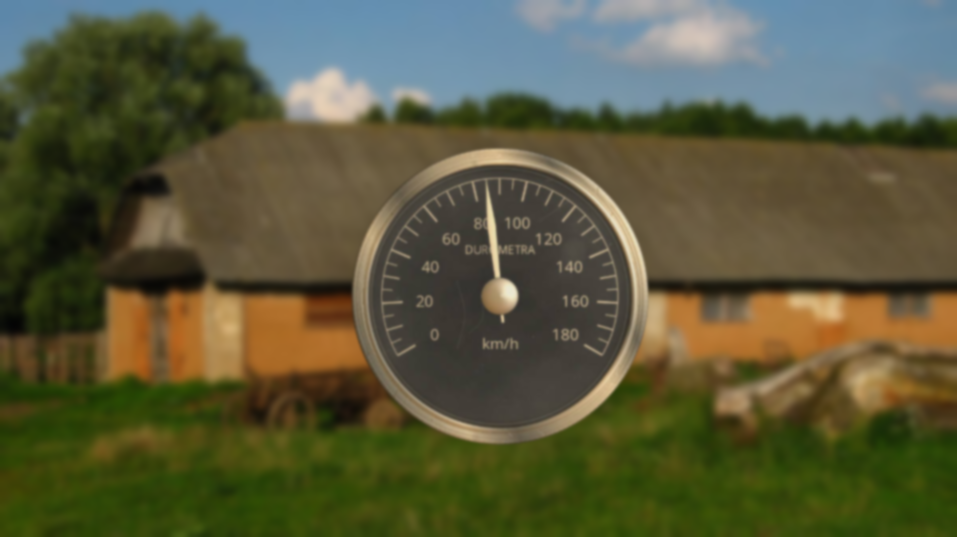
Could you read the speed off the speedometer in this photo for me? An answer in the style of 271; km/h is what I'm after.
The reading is 85; km/h
